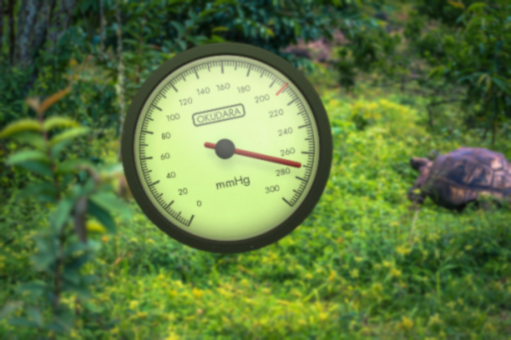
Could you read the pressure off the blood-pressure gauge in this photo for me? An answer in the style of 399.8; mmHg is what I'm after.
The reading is 270; mmHg
